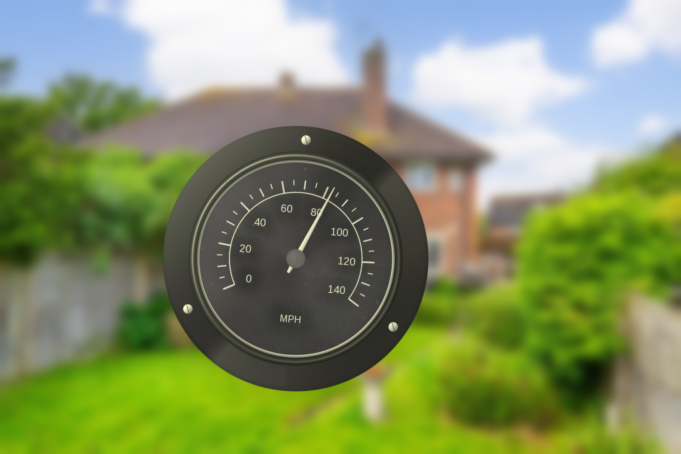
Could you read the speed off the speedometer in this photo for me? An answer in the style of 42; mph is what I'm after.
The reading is 82.5; mph
